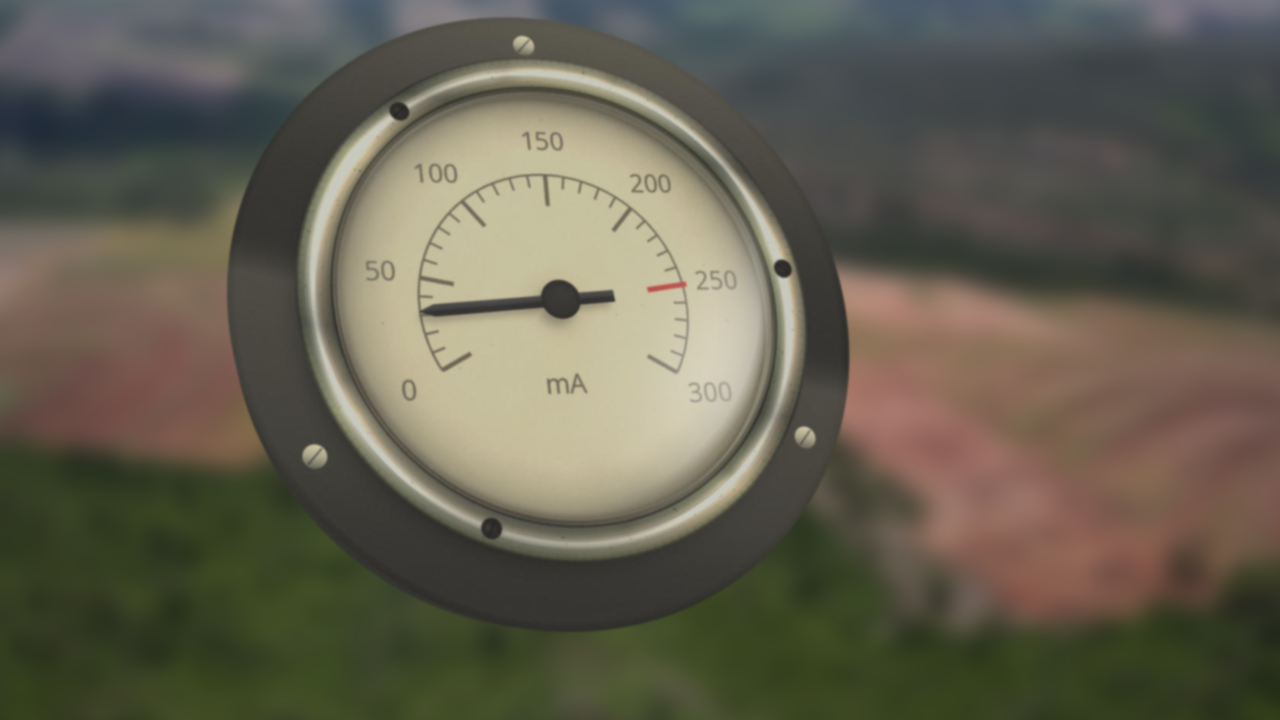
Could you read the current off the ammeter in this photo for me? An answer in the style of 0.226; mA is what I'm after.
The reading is 30; mA
